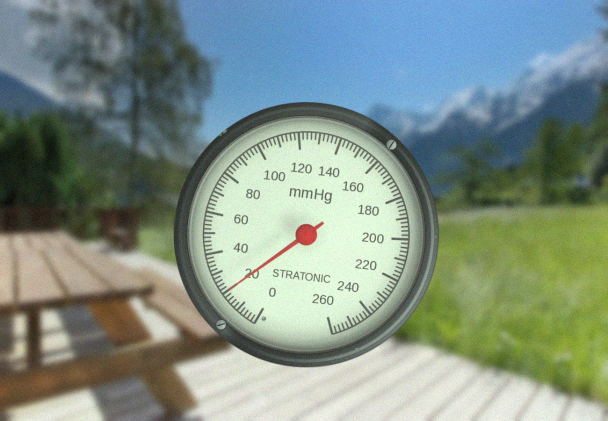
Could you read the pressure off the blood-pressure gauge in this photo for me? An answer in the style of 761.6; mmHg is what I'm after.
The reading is 20; mmHg
